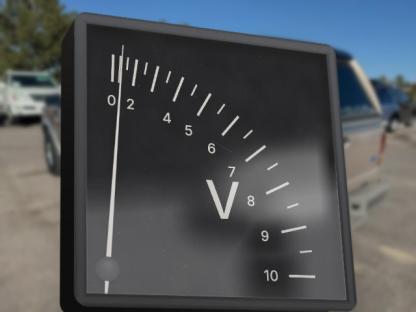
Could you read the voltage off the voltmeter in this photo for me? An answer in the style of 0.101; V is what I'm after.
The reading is 1; V
